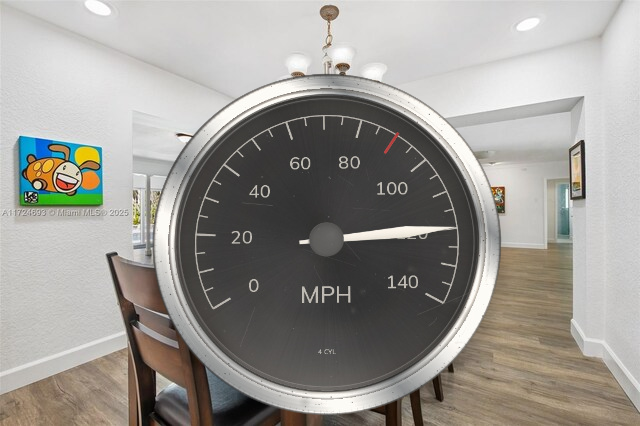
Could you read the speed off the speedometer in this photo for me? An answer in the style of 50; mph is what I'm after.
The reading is 120; mph
